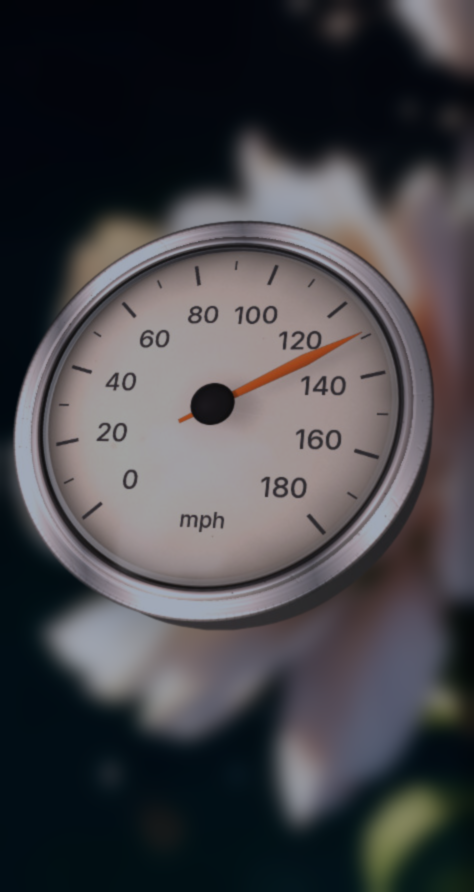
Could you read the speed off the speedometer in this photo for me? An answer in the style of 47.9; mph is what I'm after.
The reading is 130; mph
